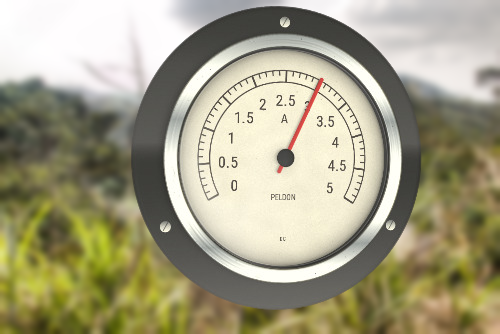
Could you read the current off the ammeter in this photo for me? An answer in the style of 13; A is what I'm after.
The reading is 3; A
